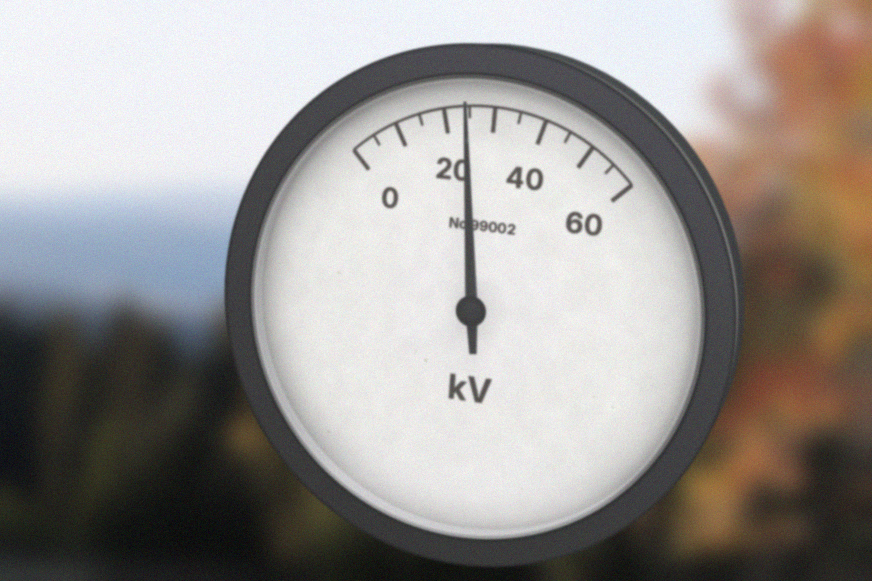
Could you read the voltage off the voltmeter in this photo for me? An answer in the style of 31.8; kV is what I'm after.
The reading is 25; kV
